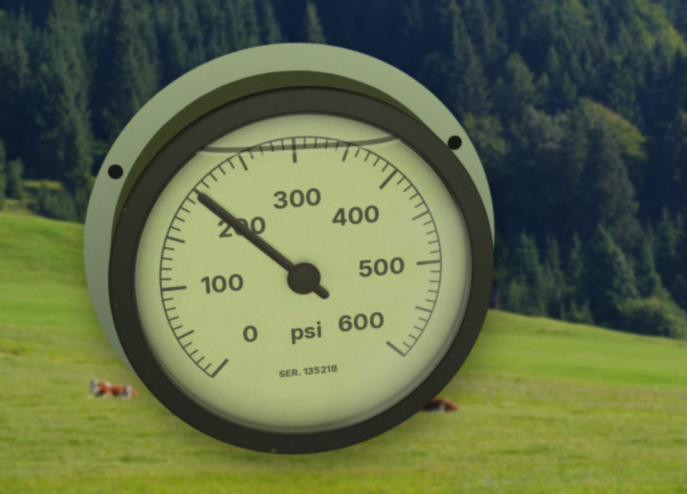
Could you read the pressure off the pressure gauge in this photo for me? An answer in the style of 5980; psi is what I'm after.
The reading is 200; psi
